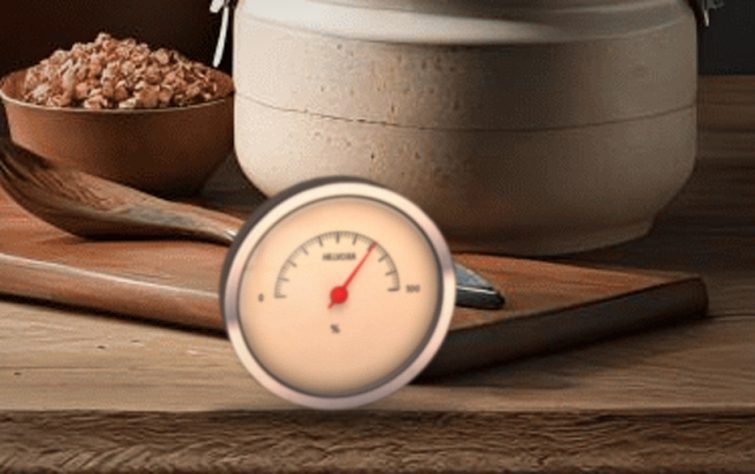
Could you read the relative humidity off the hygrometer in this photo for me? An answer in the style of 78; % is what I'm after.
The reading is 70; %
